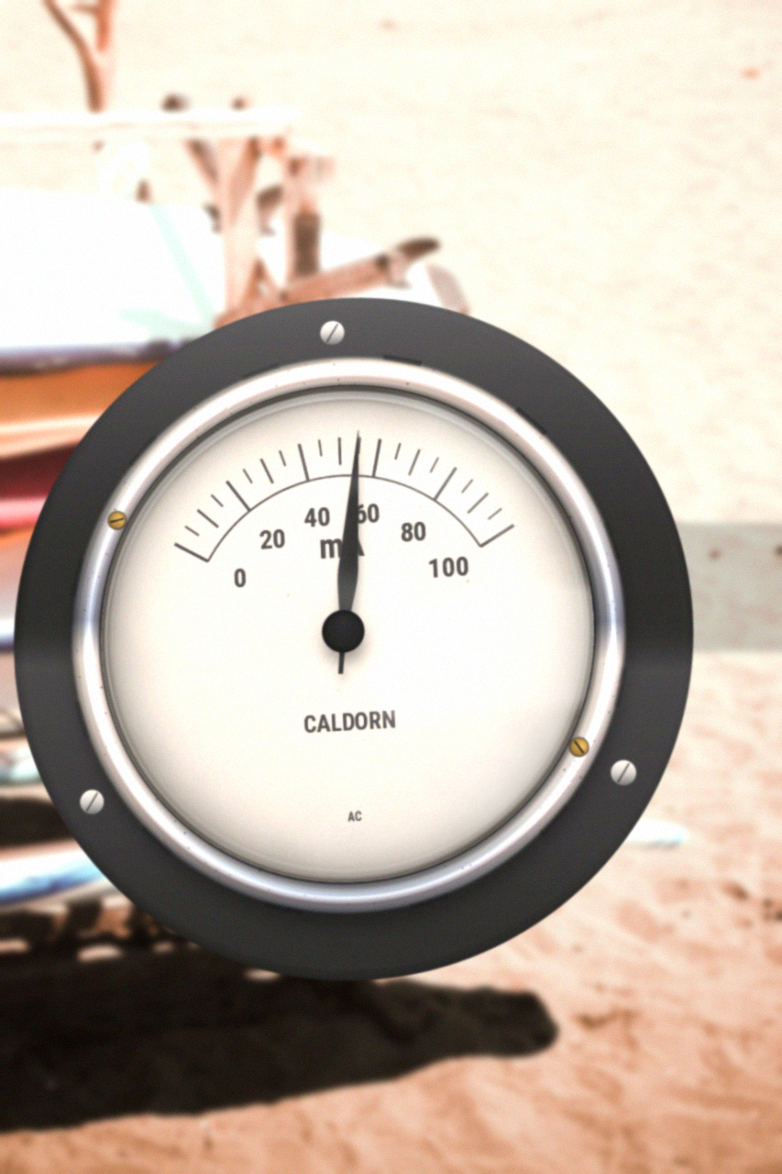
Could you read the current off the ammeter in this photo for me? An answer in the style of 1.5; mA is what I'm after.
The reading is 55; mA
